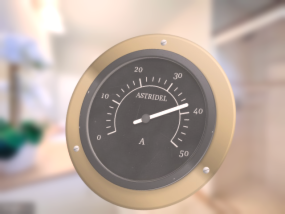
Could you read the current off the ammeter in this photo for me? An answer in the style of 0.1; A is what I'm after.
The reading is 38; A
